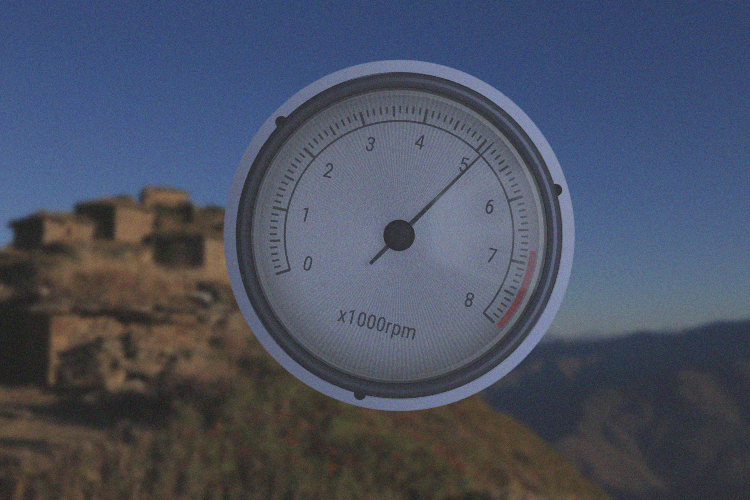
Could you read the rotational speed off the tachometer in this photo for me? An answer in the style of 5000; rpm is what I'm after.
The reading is 5100; rpm
